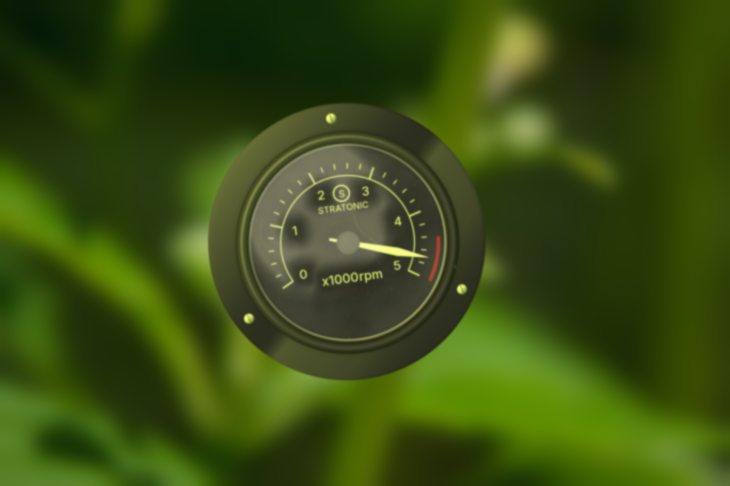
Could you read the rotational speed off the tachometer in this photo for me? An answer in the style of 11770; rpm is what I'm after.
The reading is 4700; rpm
